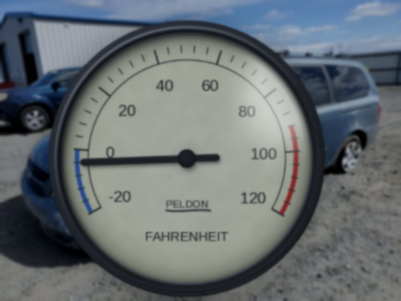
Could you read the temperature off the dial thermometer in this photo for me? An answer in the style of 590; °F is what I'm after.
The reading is -4; °F
